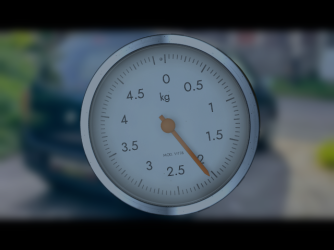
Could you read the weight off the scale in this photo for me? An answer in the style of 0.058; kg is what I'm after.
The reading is 2.05; kg
